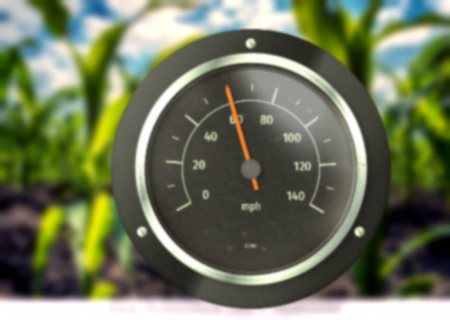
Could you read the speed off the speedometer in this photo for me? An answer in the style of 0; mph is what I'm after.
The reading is 60; mph
